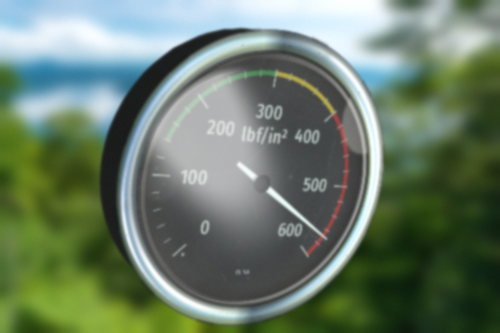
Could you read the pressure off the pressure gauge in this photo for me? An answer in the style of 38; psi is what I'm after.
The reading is 570; psi
